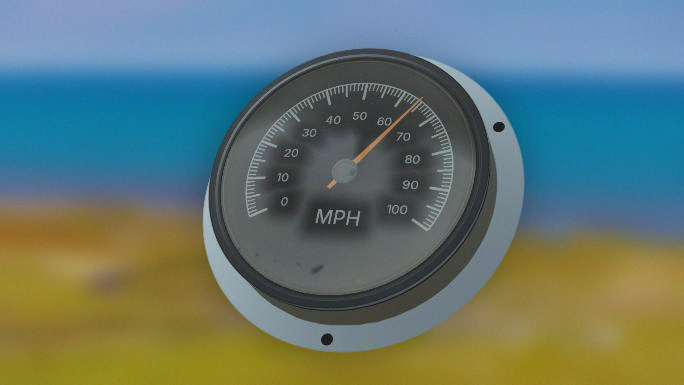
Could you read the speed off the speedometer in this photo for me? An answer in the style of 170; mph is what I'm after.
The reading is 65; mph
